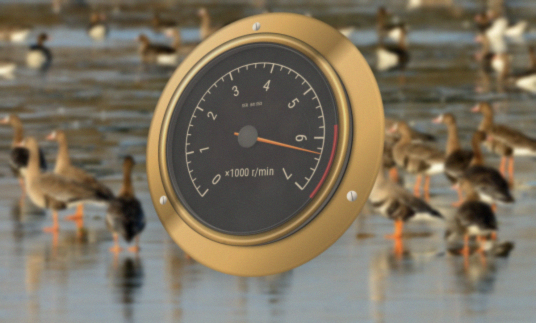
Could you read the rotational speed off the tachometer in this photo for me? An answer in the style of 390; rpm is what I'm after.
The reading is 6300; rpm
